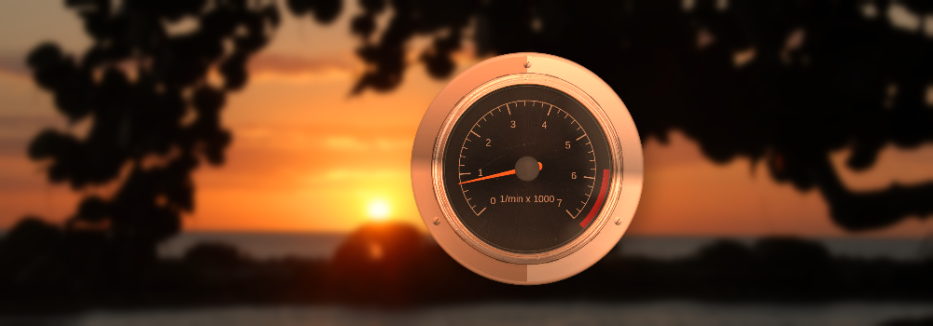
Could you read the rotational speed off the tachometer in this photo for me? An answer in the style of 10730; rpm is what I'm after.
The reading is 800; rpm
